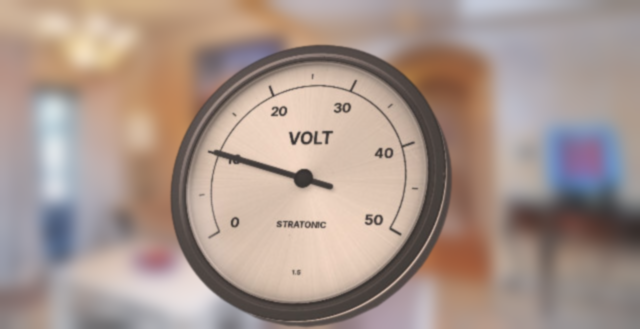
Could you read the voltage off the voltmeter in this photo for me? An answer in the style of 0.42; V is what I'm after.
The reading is 10; V
